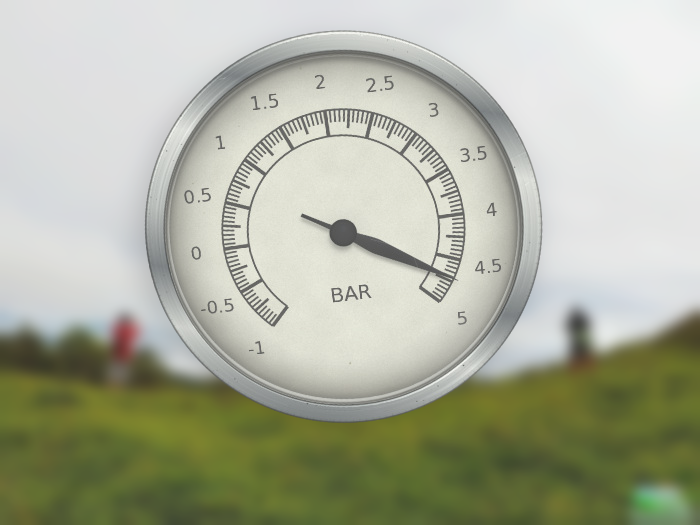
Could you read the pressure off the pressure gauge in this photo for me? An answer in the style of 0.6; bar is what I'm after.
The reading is 4.7; bar
